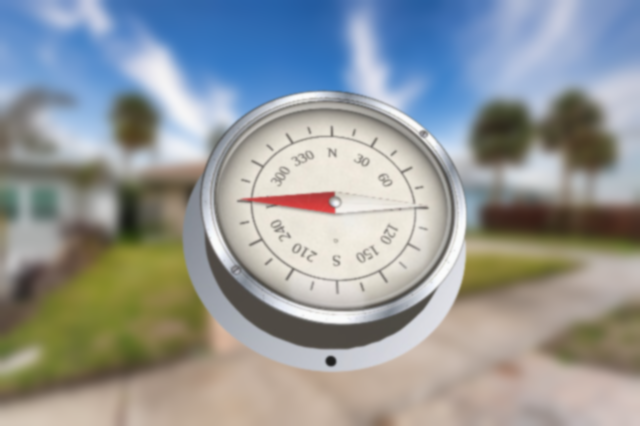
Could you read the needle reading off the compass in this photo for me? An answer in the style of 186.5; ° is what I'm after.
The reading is 270; °
